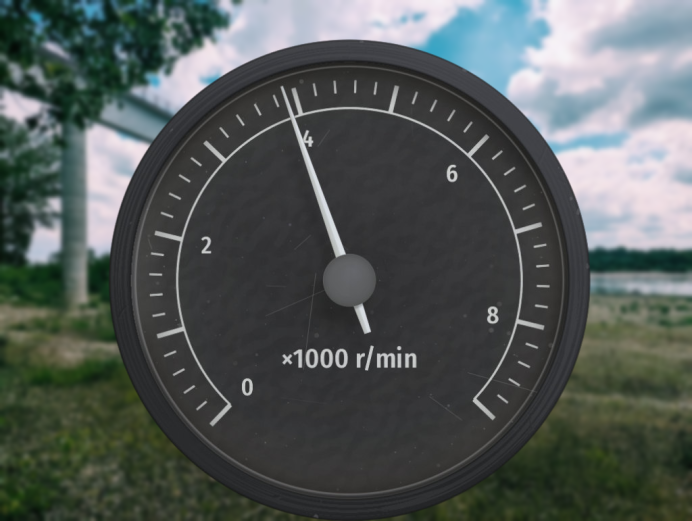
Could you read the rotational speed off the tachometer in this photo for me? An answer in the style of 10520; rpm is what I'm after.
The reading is 3900; rpm
